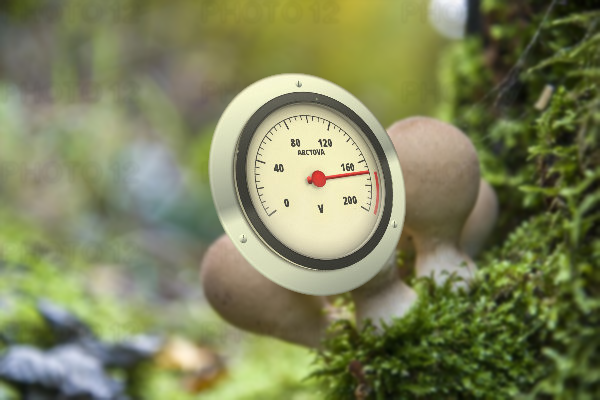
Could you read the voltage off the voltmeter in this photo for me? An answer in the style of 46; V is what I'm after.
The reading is 170; V
